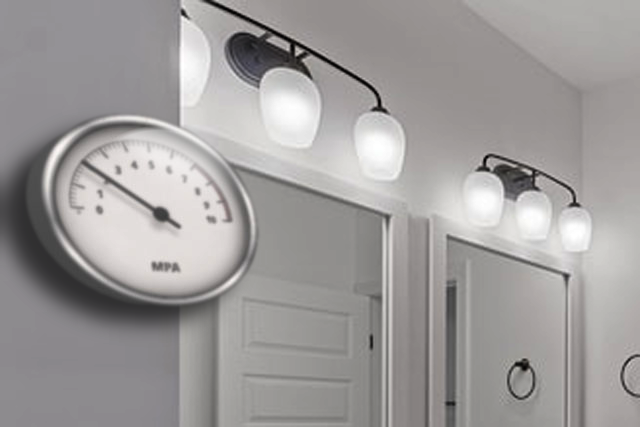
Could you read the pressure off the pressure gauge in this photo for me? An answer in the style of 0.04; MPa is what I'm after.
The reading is 2; MPa
